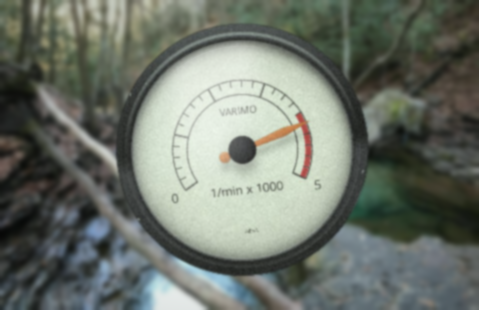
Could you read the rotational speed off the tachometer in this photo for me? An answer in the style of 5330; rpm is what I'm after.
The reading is 4000; rpm
